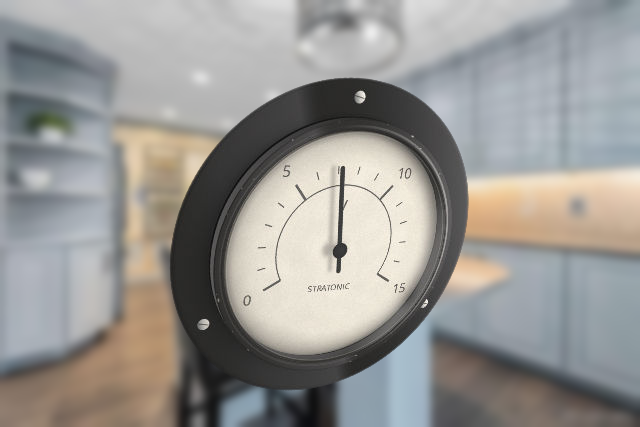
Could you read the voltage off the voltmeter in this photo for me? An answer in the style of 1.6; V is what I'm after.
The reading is 7; V
